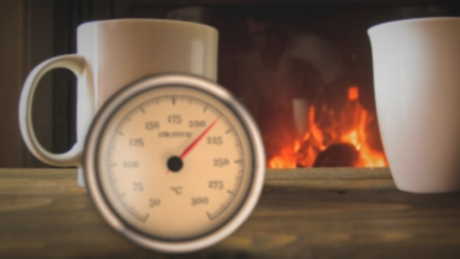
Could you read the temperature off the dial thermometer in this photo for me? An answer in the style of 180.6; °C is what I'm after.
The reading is 212.5; °C
